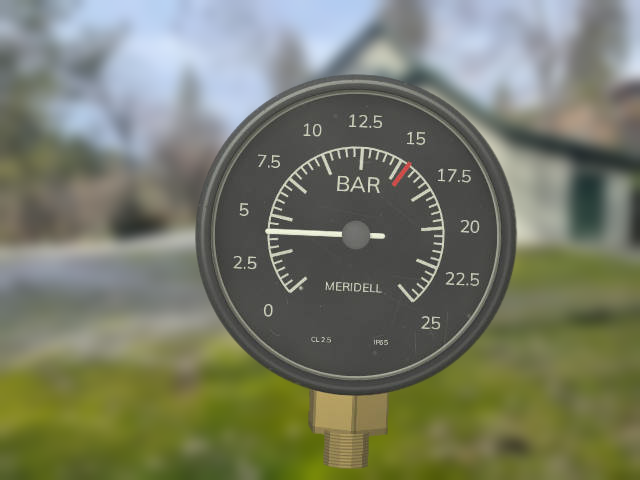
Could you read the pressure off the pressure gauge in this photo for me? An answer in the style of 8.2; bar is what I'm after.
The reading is 4; bar
